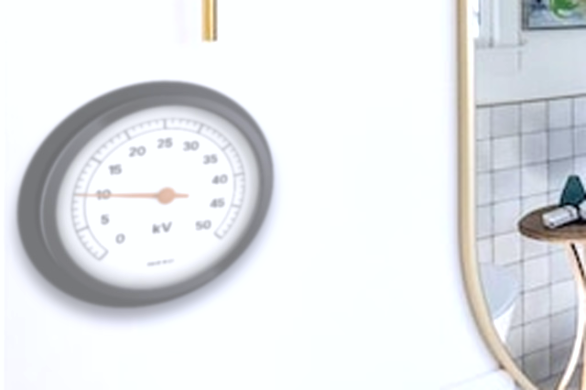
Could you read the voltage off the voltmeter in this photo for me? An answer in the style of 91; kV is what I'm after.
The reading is 10; kV
